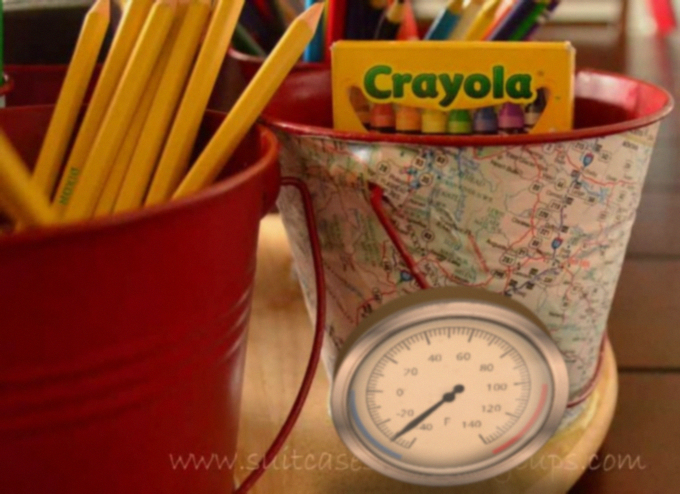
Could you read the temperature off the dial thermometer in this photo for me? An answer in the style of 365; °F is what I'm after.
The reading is -30; °F
